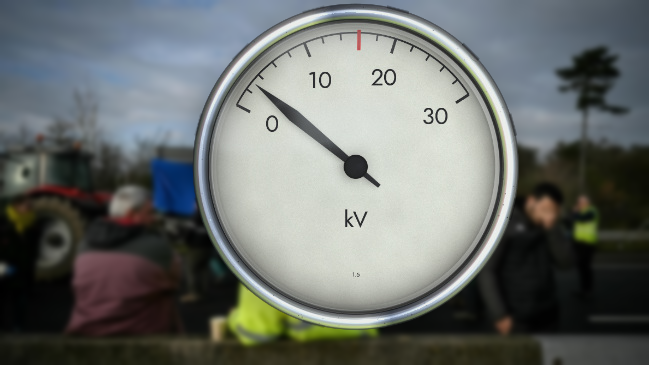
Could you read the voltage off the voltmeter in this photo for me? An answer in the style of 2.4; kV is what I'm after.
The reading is 3; kV
